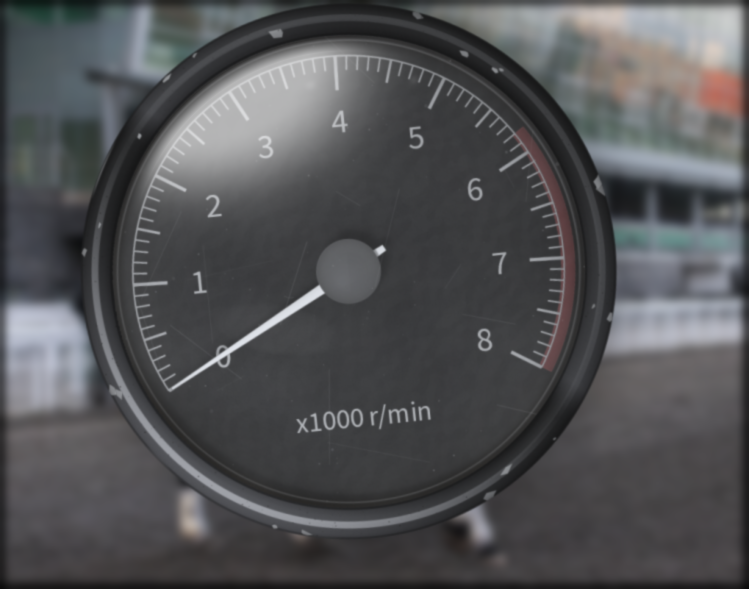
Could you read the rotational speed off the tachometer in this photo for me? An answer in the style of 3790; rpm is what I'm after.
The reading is 0; rpm
